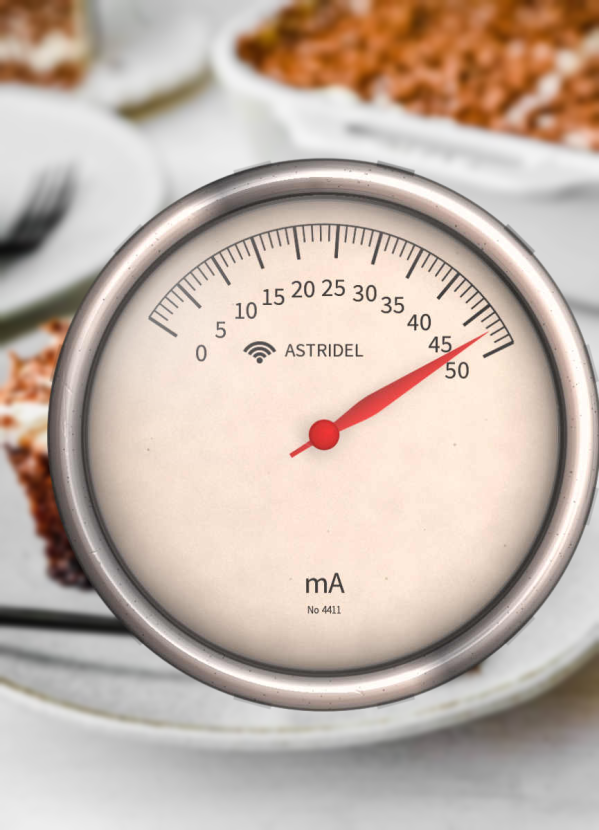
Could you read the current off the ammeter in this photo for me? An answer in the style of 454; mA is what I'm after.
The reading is 47.5; mA
